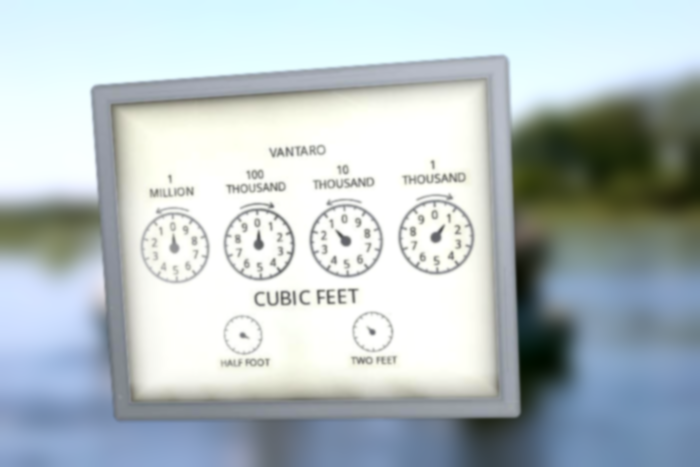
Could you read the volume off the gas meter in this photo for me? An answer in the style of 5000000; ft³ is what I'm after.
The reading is 1100; ft³
